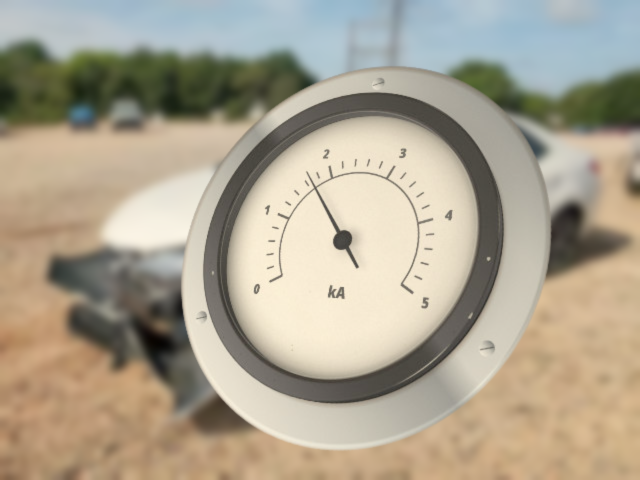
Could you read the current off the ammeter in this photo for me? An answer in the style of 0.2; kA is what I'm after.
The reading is 1.7; kA
